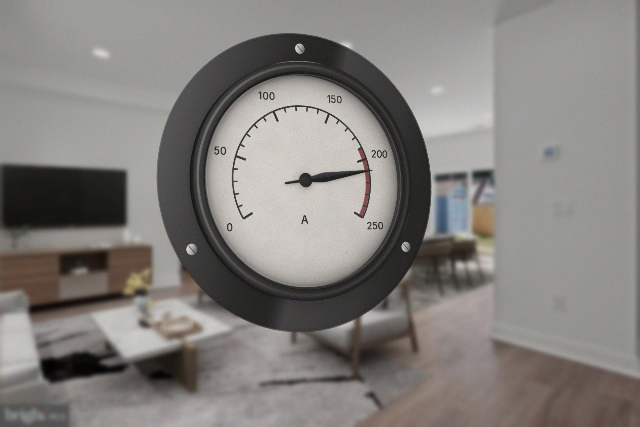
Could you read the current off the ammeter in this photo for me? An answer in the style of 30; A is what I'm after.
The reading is 210; A
